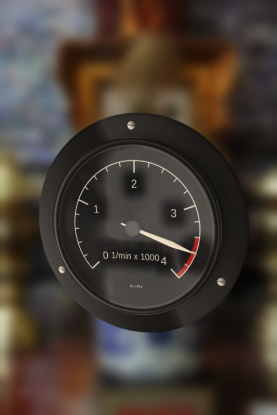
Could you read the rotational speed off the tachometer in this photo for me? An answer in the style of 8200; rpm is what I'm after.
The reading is 3600; rpm
